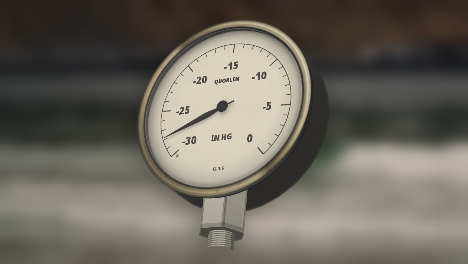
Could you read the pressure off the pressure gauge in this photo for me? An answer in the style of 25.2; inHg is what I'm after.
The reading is -28; inHg
